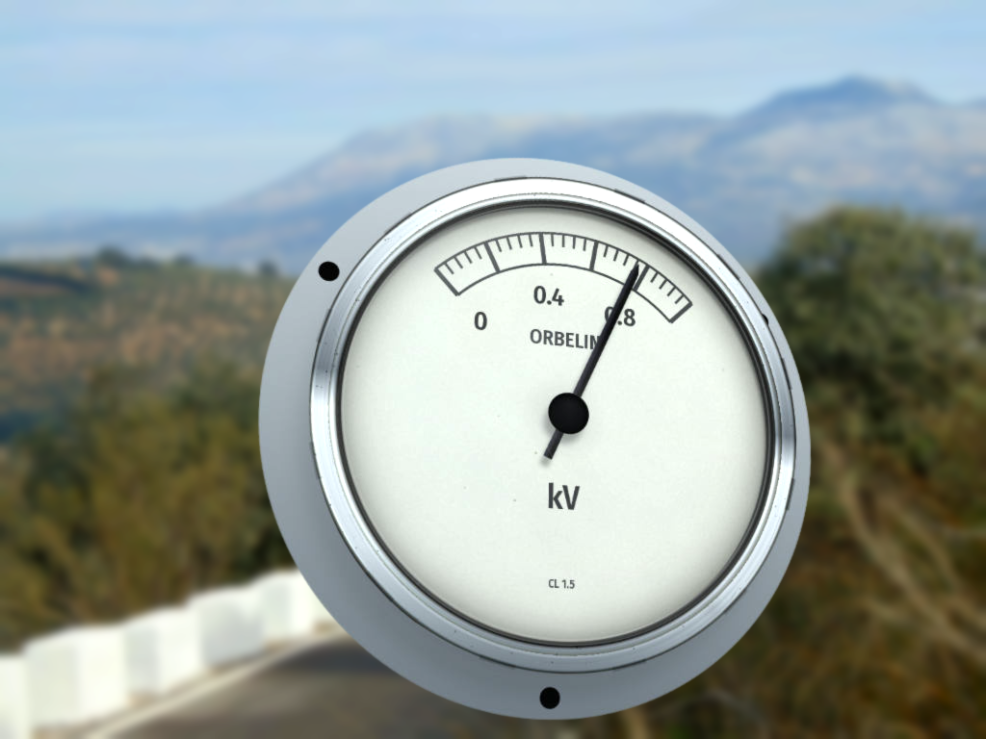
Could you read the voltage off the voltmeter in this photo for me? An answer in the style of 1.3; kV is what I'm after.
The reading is 0.76; kV
